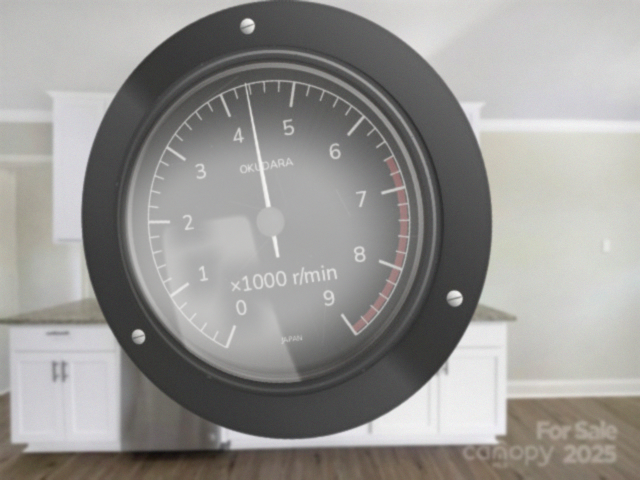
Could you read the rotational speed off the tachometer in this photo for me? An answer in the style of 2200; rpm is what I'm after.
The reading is 4400; rpm
